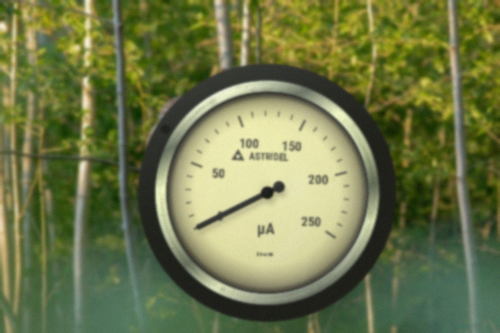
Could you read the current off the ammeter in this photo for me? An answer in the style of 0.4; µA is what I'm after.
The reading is 0; µA
